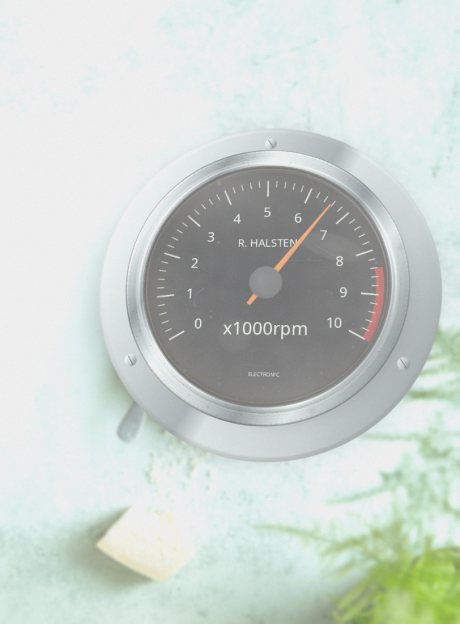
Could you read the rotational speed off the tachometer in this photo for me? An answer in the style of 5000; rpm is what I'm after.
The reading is 6600; rpm
